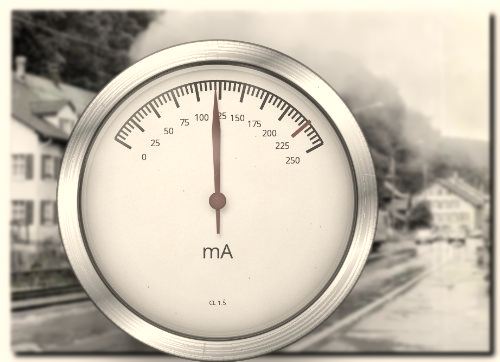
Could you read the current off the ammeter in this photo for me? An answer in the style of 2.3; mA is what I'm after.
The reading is 120; mA
